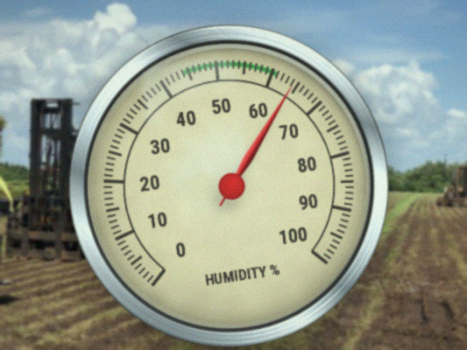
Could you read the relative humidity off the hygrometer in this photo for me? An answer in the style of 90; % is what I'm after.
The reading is 64; %
